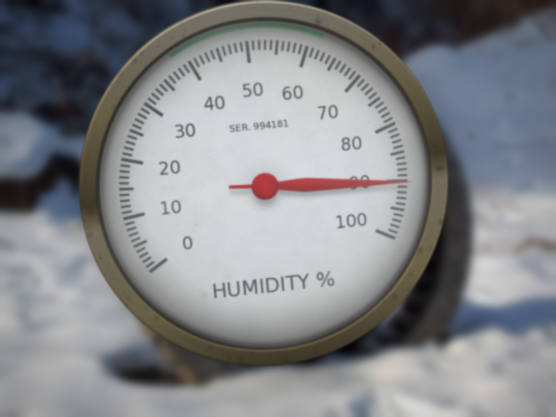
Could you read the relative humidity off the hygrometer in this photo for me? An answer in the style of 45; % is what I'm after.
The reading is 90; %
